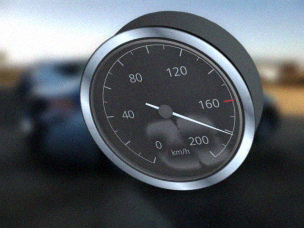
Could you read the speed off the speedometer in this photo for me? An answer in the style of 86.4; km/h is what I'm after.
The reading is 180; km/h
